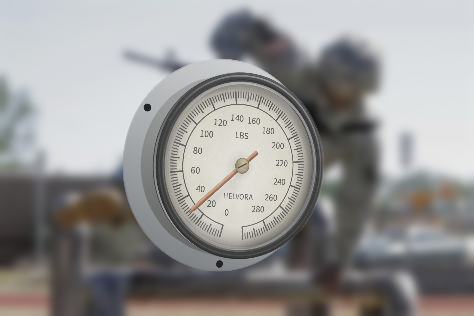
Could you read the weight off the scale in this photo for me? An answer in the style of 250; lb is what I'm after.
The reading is 30; lb
